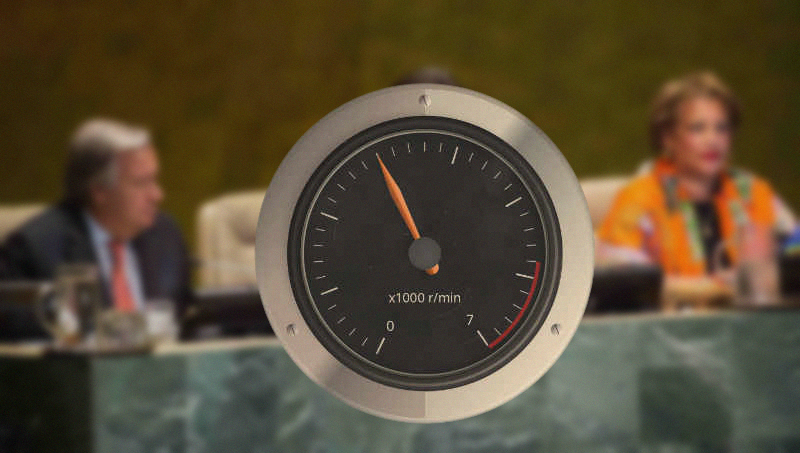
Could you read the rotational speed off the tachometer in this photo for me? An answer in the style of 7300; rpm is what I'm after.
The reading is 3000; rpm
